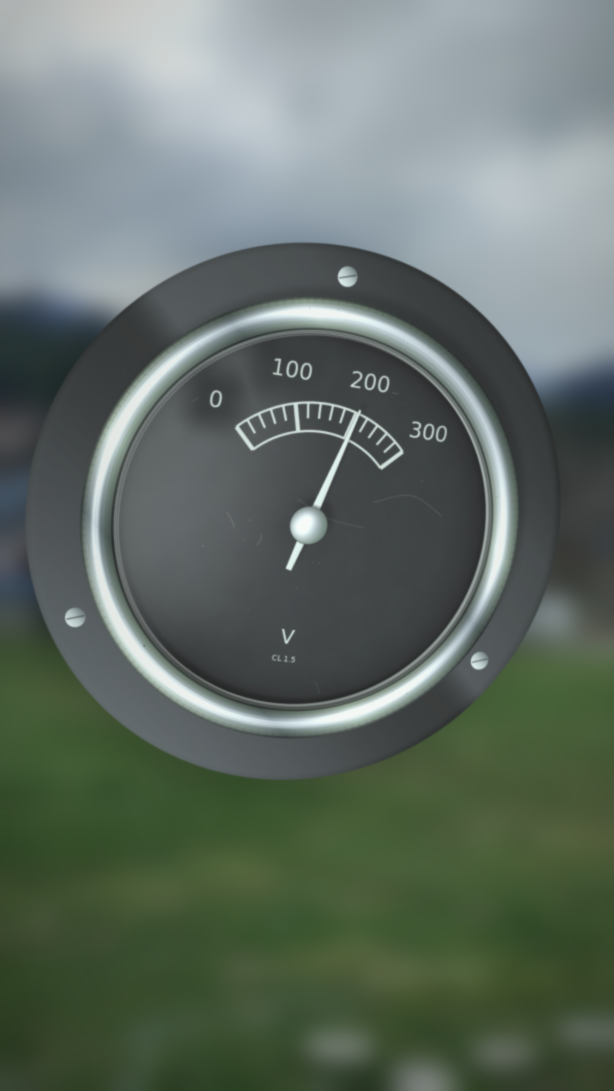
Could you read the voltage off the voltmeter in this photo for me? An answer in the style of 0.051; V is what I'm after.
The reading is 200; V
